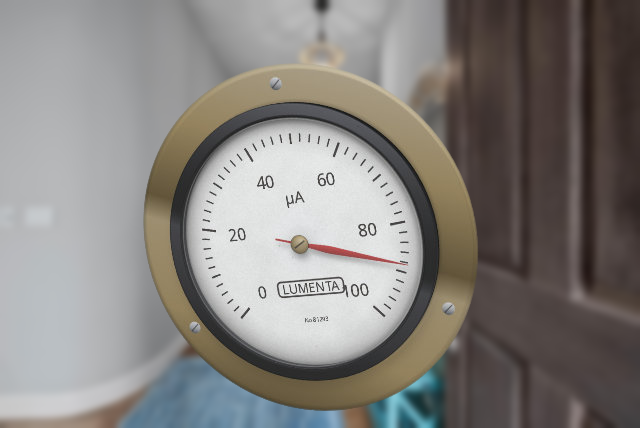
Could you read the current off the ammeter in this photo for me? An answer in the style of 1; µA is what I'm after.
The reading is 88; µA
